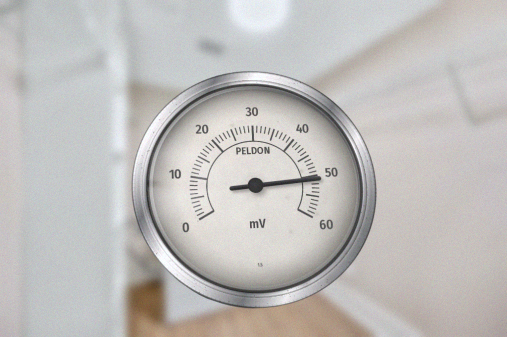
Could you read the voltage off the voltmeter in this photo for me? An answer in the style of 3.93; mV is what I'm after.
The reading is 51; mV
